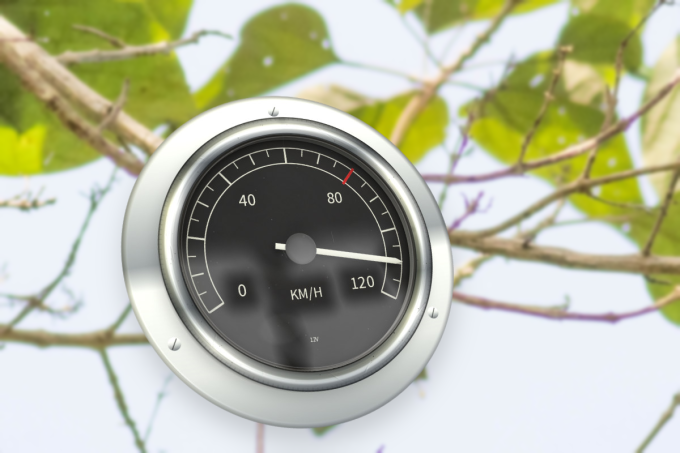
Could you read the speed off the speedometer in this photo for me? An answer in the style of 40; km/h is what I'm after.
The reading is 110; km/h
